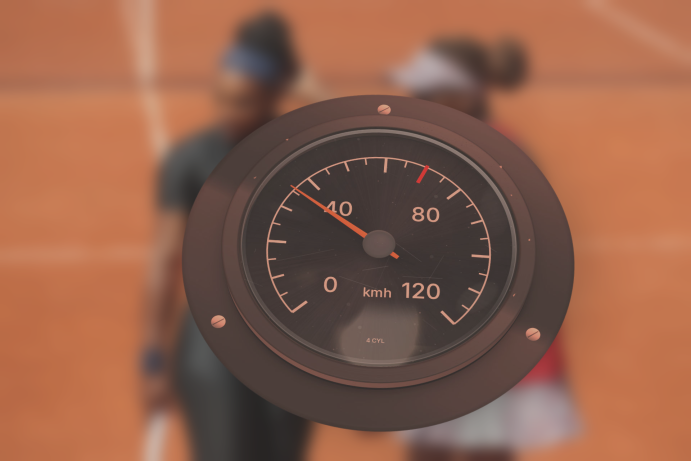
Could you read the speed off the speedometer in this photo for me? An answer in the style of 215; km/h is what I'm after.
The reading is 35; km/h
